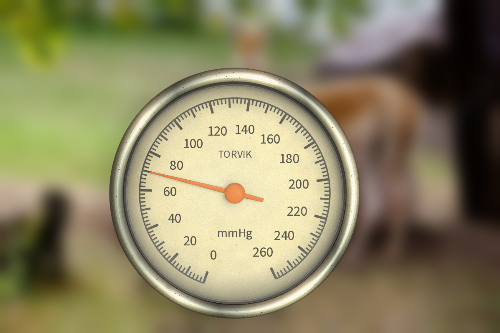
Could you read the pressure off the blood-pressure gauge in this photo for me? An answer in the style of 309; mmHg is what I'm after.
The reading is 70; mmHg
